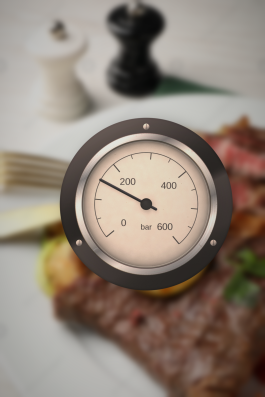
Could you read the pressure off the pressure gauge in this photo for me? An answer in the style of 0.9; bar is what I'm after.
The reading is 150; bar
